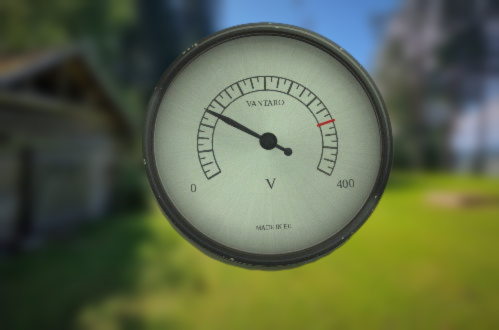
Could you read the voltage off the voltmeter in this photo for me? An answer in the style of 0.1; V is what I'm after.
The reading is 100; V
